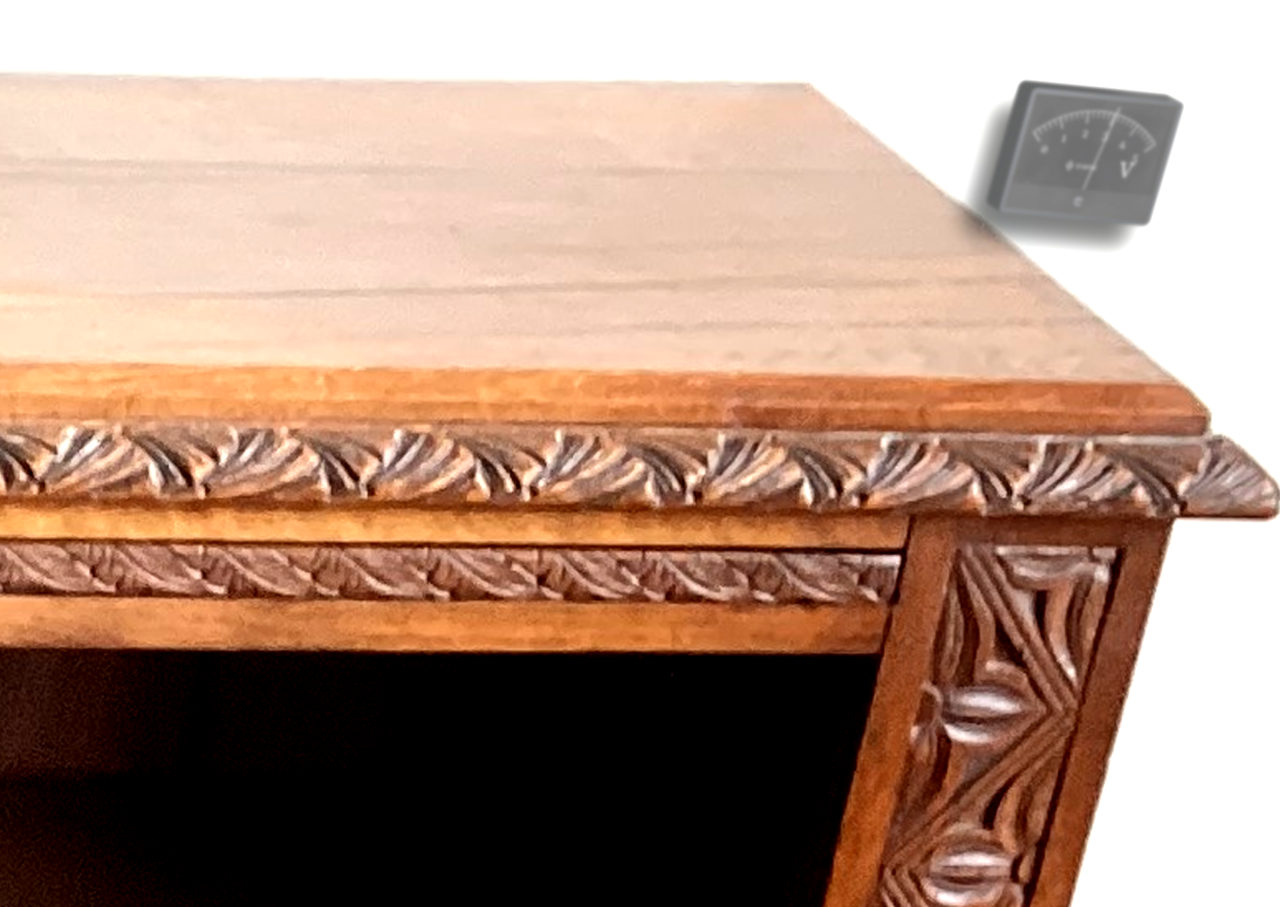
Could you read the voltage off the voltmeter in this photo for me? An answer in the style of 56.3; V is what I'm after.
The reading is 3; V
